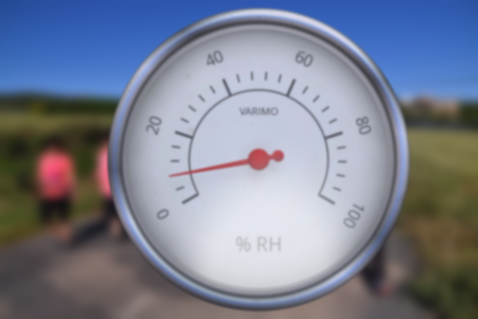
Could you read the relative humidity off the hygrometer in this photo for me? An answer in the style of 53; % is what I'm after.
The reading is 8; %
